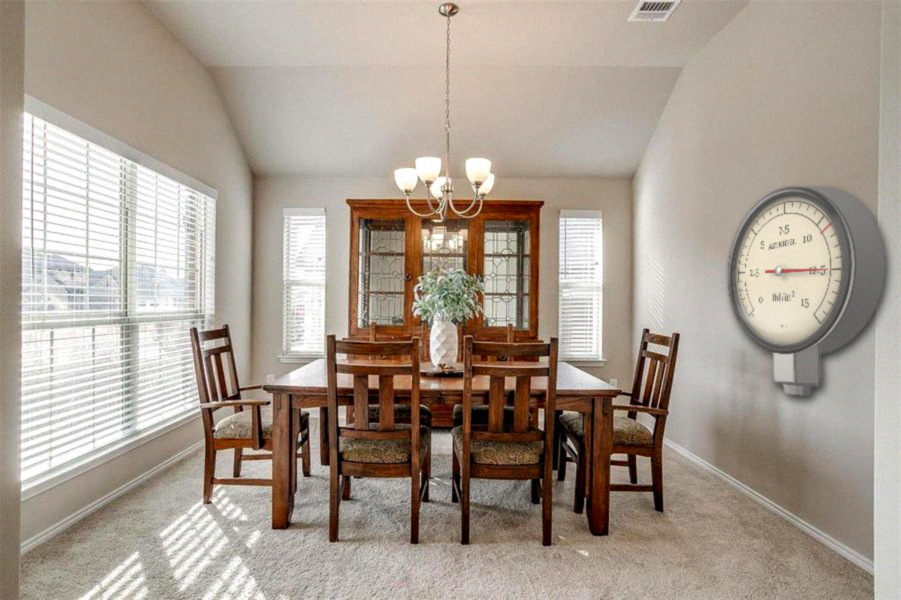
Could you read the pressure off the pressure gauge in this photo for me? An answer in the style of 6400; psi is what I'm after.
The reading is 12.5; psi
